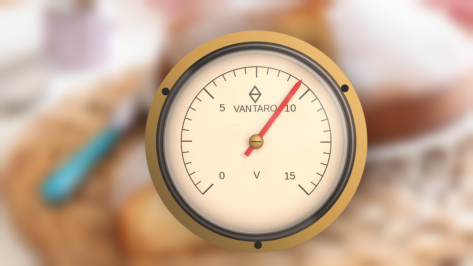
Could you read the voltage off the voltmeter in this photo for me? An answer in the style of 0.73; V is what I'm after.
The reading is 9.5; V
